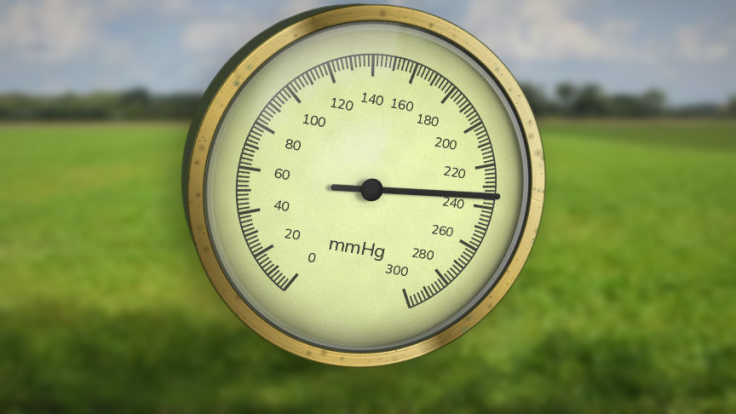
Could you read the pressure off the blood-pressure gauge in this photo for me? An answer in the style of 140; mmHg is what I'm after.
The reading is 234; mmHg
